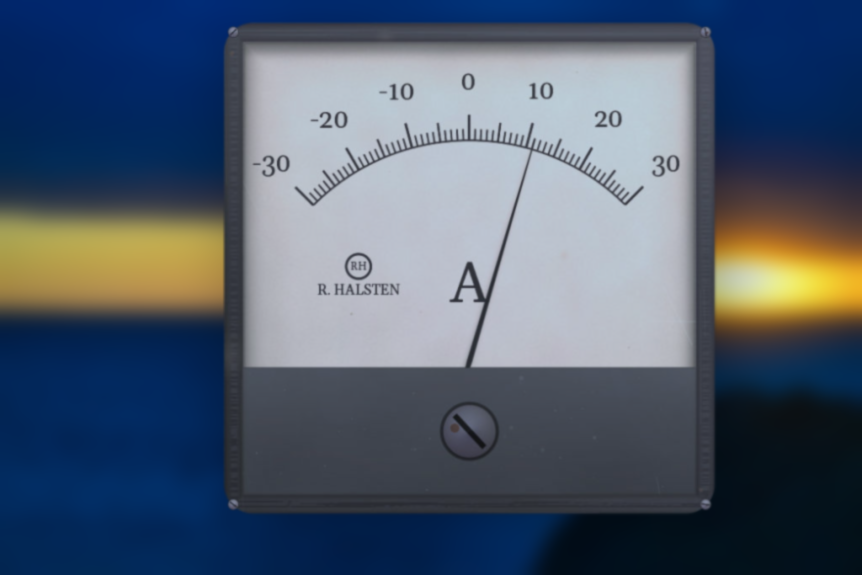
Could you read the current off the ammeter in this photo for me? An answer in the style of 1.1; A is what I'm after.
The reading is 11; A
